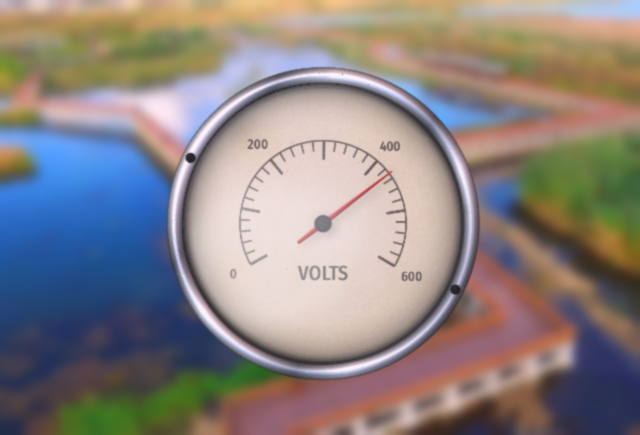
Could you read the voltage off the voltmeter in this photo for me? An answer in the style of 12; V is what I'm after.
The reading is 430; V
